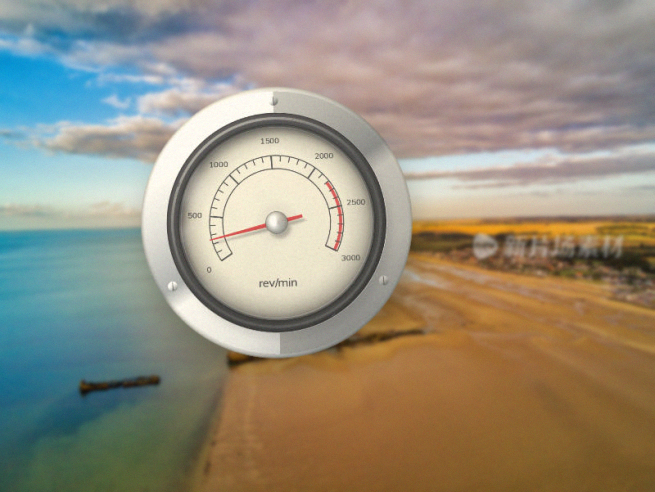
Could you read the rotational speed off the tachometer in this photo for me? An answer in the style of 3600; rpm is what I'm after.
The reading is 250; rpm
